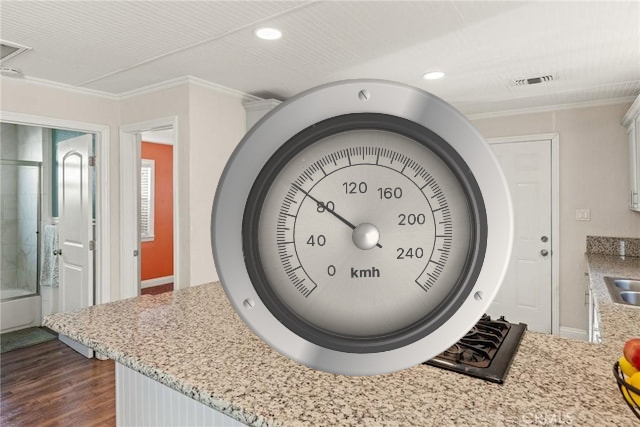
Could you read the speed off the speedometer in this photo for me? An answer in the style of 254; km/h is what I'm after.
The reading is 80; km/h
